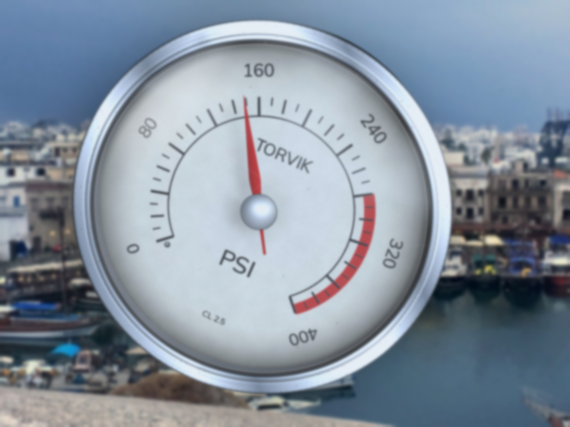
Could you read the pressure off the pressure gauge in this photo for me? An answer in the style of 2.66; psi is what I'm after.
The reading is 150; psi
